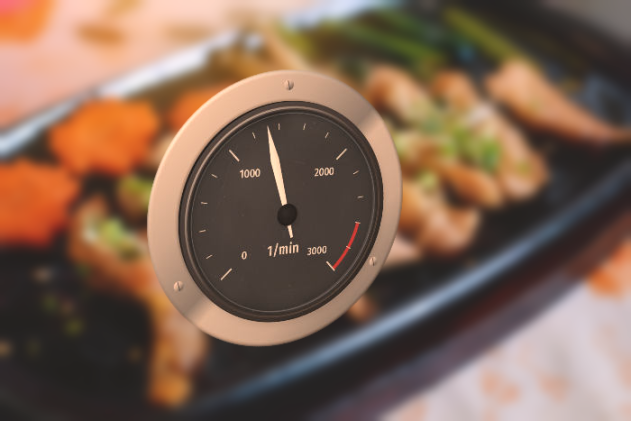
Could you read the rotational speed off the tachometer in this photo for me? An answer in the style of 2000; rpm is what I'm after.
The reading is 1300; rpm
